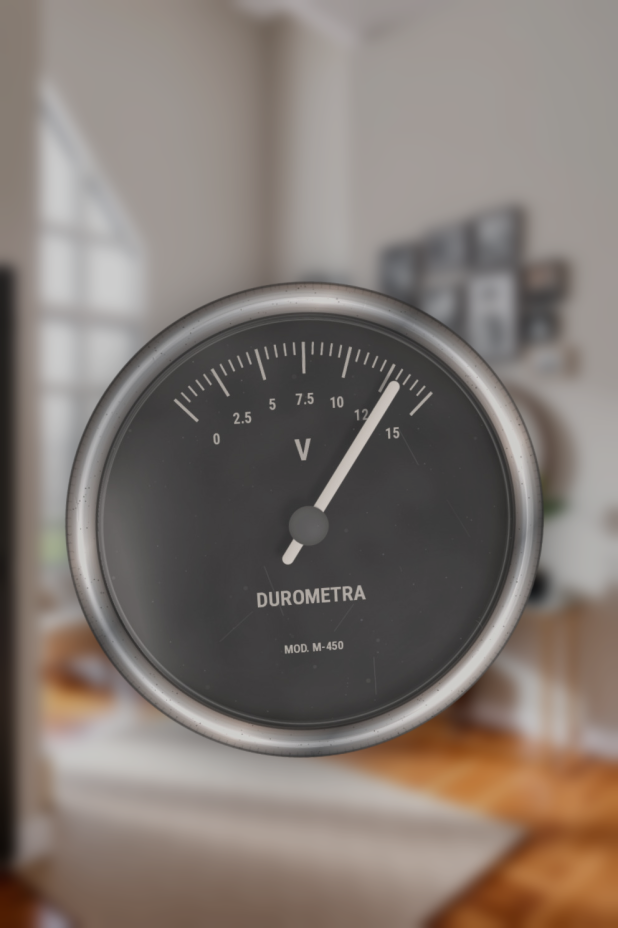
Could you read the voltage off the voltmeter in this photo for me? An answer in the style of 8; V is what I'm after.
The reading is 13; V
